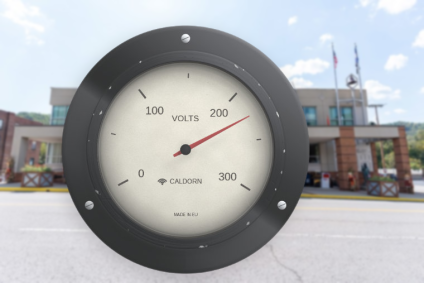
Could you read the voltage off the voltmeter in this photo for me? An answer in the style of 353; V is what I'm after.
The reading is 225; V
